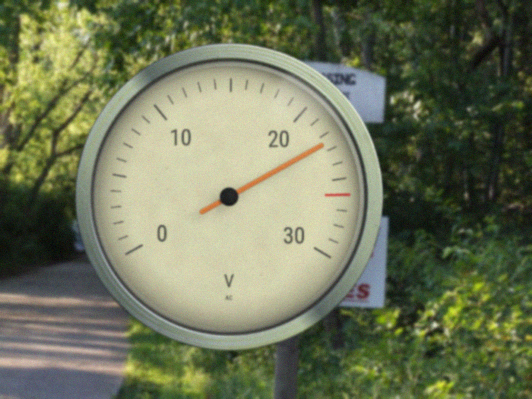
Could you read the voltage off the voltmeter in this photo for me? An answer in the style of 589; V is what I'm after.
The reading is 22.5; V
